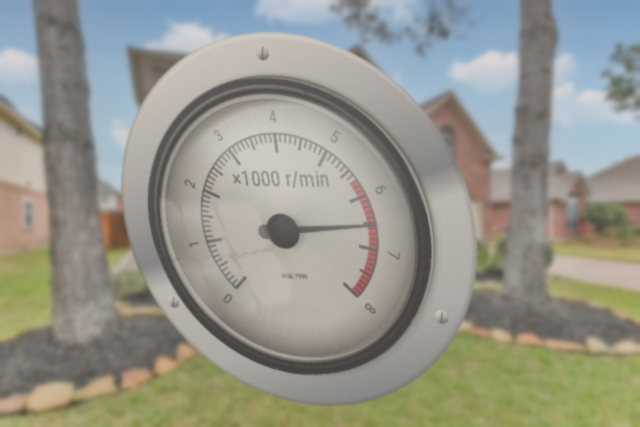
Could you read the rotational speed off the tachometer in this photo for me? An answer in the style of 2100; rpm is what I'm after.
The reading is 6500; rpm
